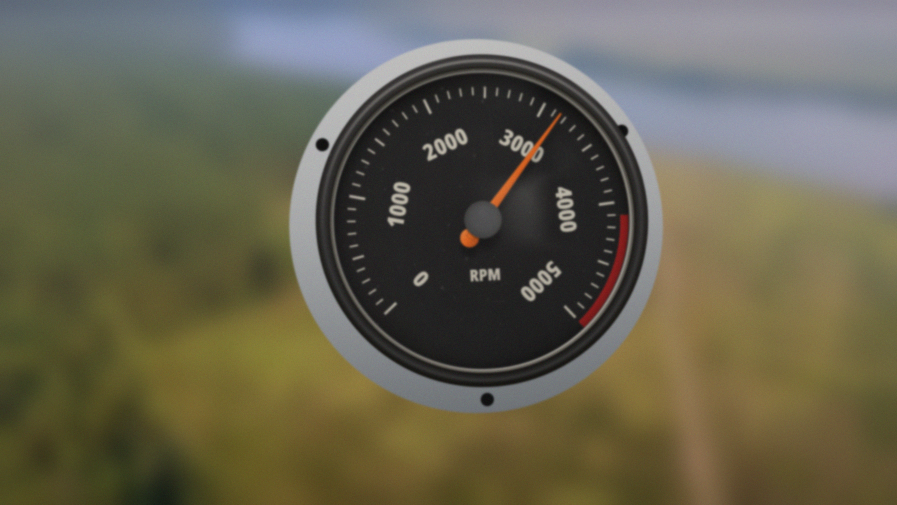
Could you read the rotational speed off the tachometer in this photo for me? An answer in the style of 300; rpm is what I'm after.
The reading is 3150; rpm
